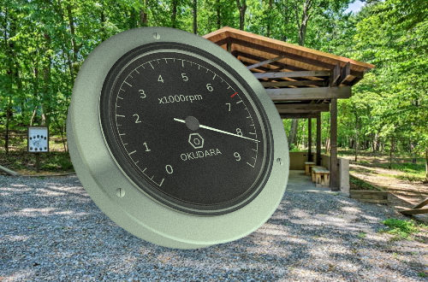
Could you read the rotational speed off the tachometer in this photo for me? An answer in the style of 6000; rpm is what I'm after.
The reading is 8250; rpm
